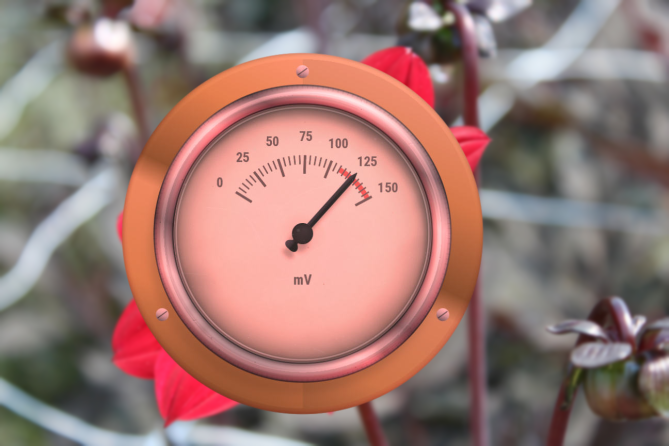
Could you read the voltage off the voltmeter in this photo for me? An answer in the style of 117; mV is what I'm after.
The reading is 125; mV
